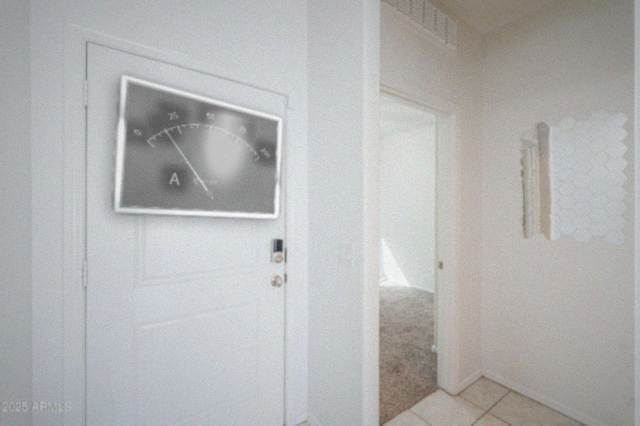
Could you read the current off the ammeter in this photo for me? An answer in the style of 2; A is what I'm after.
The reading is 15; A
